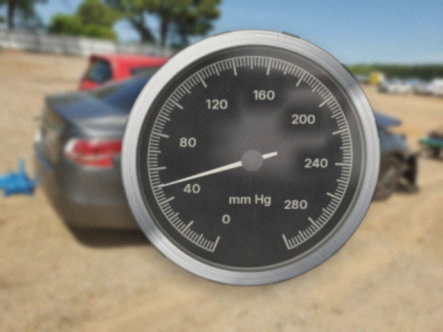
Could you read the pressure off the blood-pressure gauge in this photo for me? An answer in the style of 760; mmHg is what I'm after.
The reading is 50; mmHg
